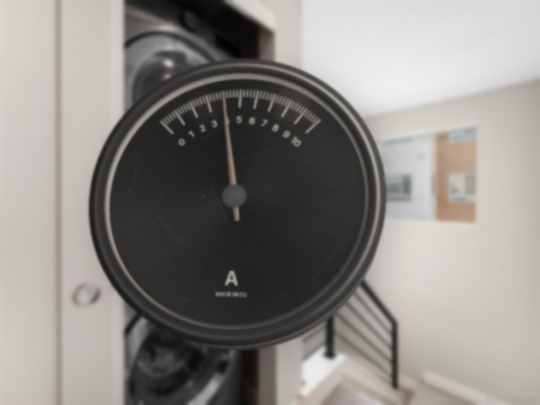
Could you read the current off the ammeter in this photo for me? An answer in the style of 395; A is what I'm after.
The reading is 4; A
